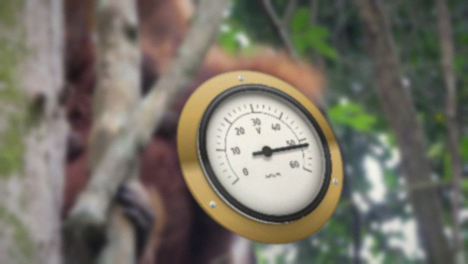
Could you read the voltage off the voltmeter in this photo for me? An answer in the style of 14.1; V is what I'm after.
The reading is 52; V
